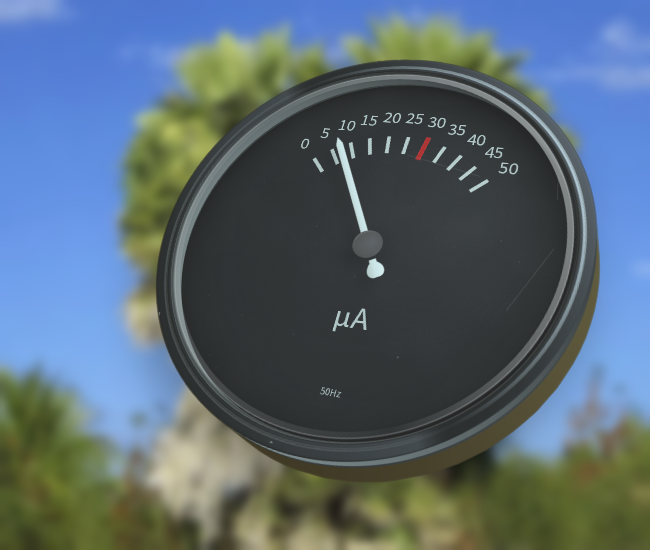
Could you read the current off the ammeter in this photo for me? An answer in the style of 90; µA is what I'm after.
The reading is 7.5; µA
